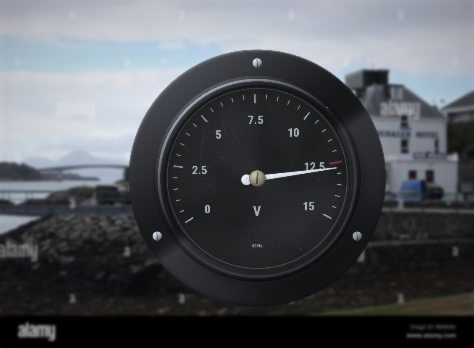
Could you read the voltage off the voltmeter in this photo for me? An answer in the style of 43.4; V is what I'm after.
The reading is 12.75; V
